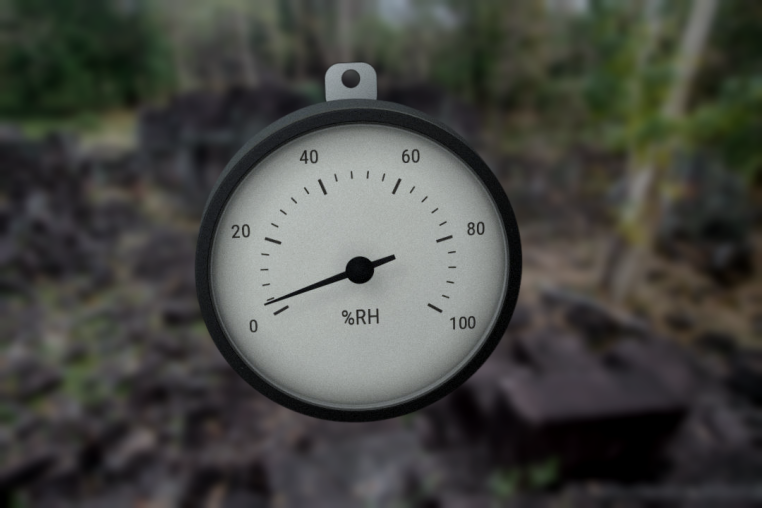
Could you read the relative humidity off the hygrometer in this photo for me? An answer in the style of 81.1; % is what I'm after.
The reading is 4; %
